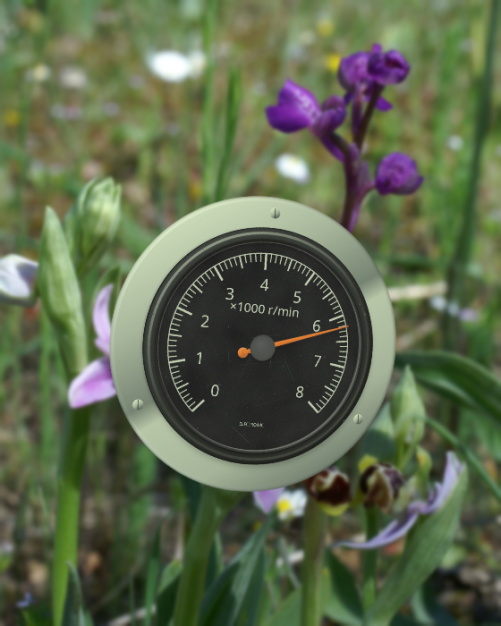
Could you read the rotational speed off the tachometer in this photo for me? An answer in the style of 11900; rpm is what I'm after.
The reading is 6200; rpm
